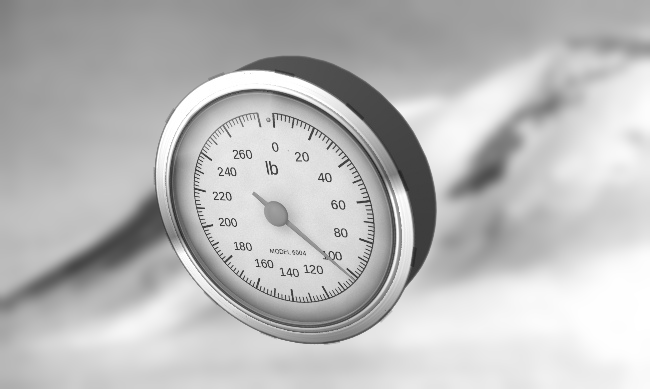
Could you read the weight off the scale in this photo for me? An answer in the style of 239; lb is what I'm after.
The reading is 100; lb
